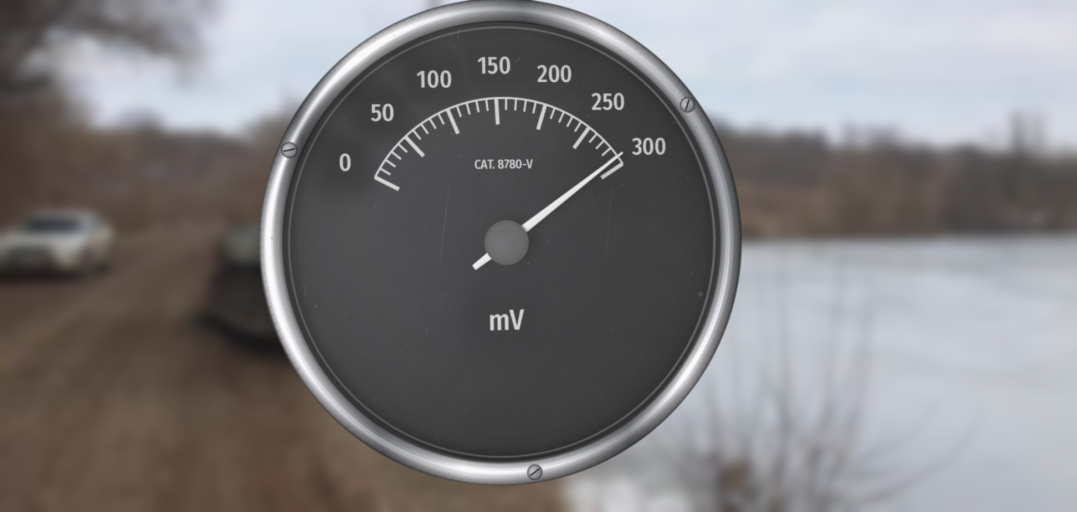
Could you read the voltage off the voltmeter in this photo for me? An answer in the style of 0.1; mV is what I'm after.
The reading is 290; mV
